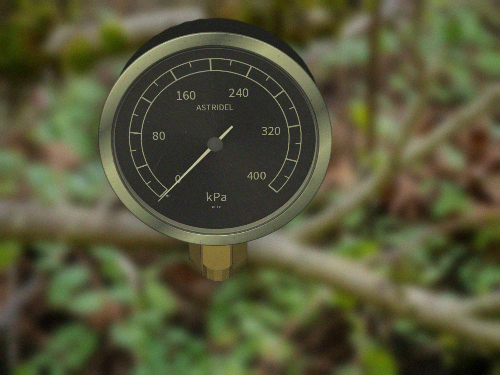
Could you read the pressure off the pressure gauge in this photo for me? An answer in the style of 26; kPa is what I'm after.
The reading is 0; kPa
